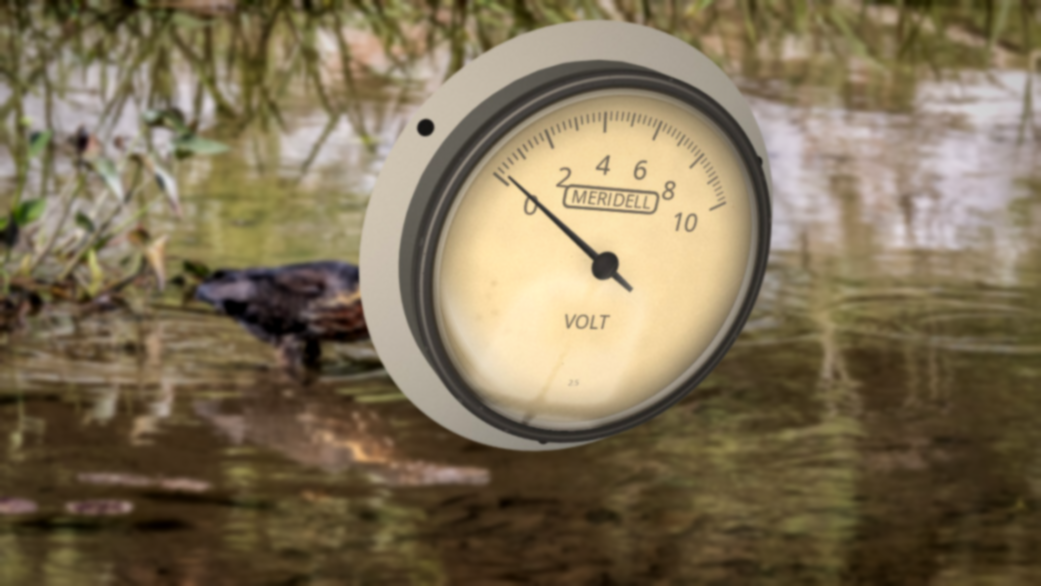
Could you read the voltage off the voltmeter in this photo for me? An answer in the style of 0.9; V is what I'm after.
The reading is 0.2; V
